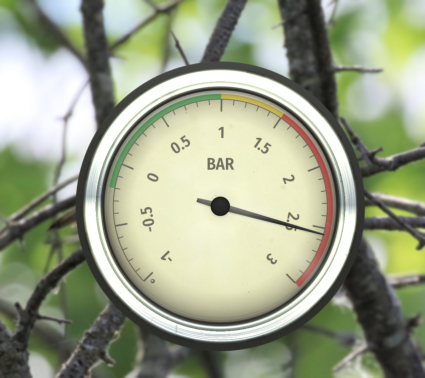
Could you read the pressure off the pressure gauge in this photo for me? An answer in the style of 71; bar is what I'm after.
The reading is 2.55; bar
